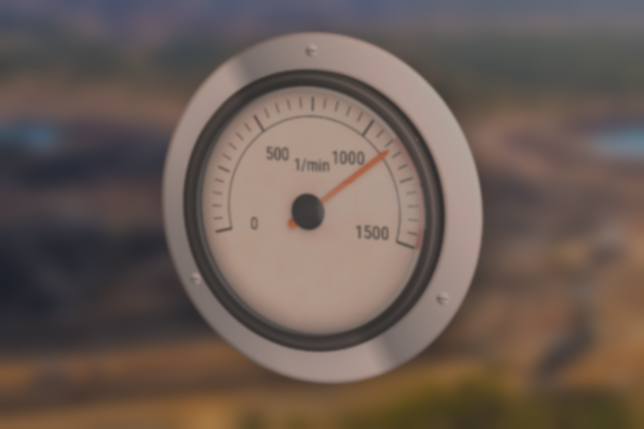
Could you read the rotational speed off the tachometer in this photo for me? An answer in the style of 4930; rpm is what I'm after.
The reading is 1125; rpm
